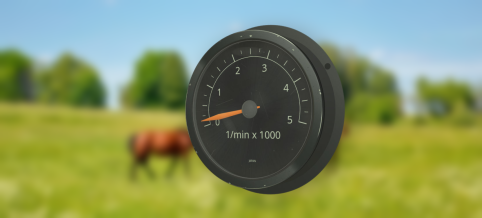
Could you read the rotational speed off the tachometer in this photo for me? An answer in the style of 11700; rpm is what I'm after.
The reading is 125; rpm
